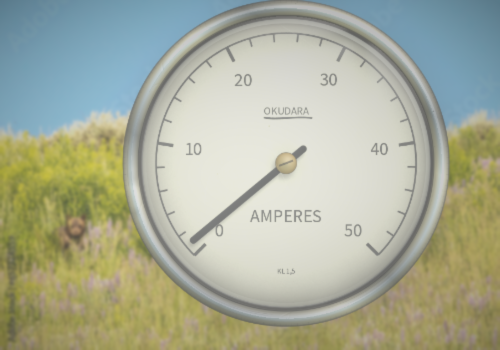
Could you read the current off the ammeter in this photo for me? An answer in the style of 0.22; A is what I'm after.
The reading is 1; A
